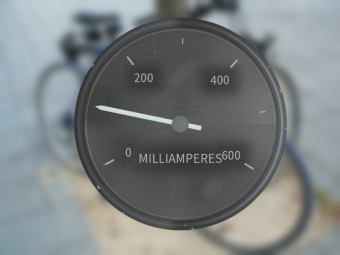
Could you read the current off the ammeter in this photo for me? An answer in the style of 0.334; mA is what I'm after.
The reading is 100; mA
